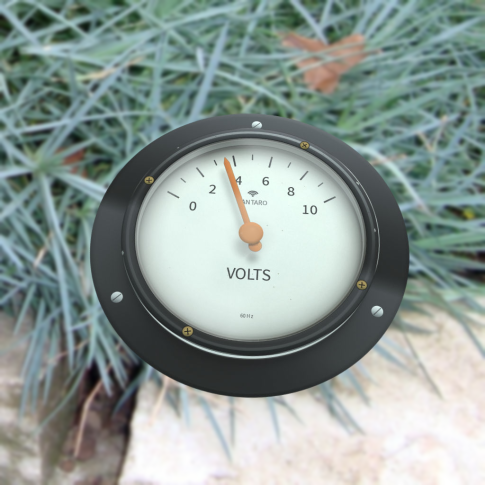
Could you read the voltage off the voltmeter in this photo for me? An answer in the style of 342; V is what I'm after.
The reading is 3.5; V
